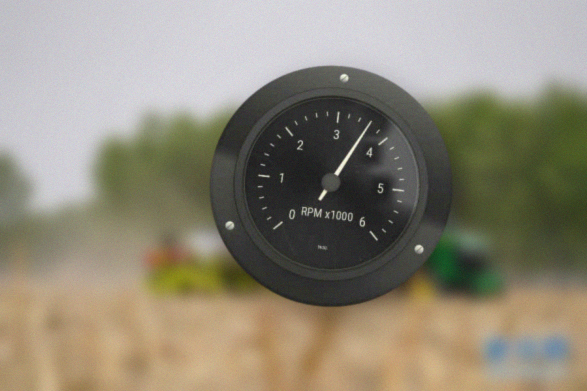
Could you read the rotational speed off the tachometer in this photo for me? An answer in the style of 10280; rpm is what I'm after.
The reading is 3600; rpm
